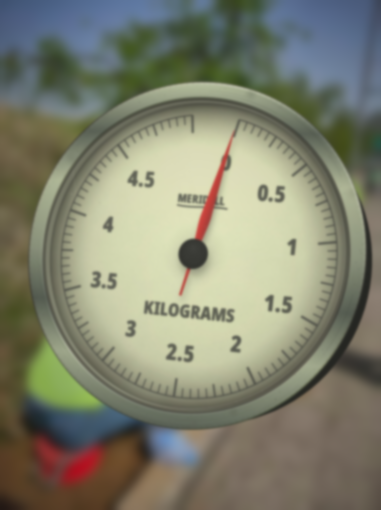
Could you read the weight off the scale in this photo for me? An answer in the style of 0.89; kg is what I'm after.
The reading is 0; kg
